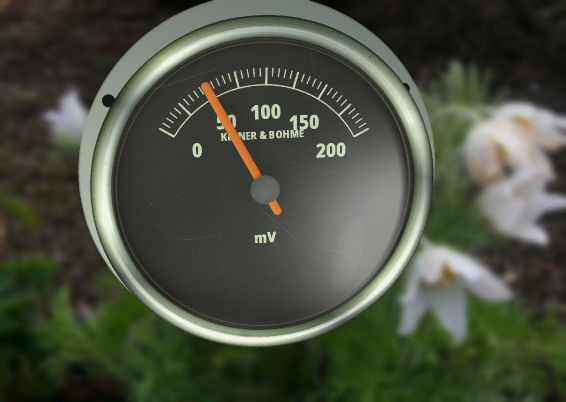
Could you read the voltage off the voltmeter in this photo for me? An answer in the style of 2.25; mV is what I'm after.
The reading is 50; mV
